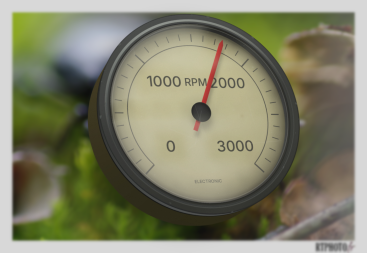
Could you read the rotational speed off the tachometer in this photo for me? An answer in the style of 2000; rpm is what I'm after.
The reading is 1750; rpm
